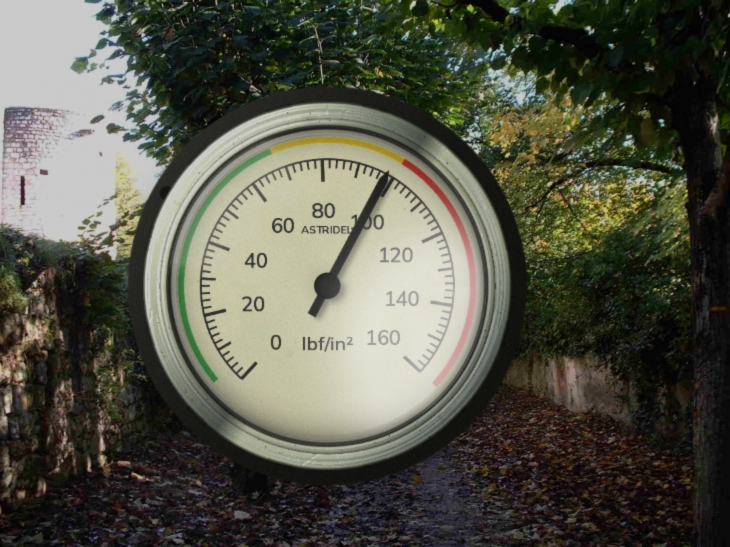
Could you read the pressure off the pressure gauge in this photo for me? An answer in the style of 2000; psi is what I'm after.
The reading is 98; psi
